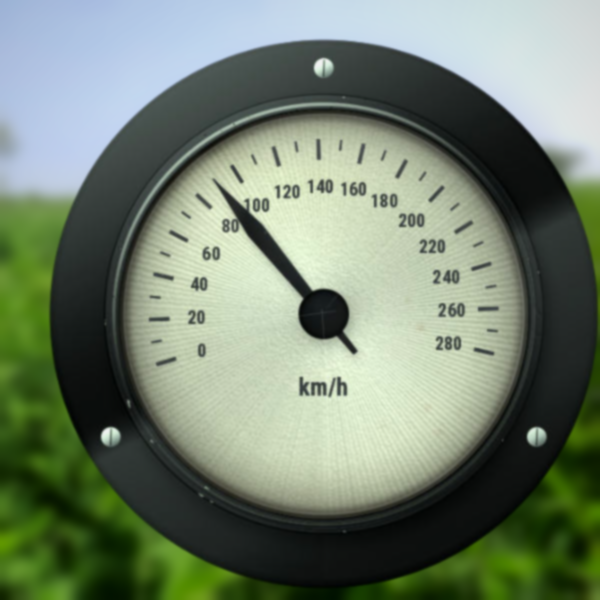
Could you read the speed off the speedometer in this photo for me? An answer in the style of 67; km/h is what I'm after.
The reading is 90; km/h
